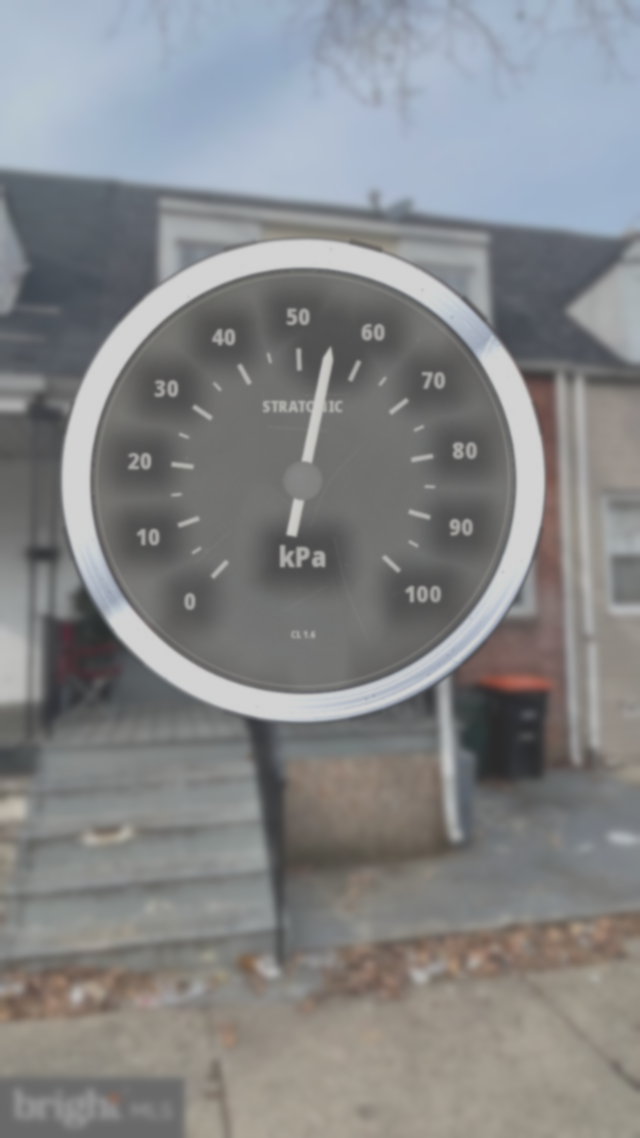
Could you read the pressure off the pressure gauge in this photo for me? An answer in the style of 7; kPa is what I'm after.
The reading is 55; kPa
